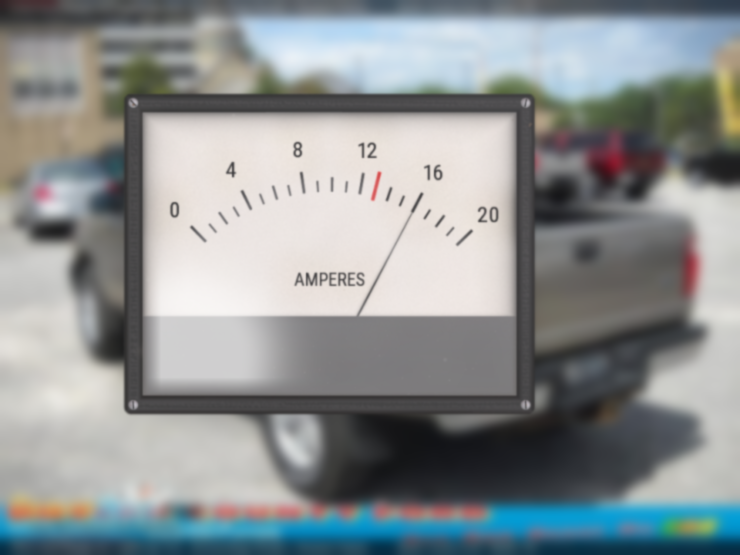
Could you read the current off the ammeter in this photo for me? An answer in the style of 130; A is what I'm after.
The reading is 16; A
